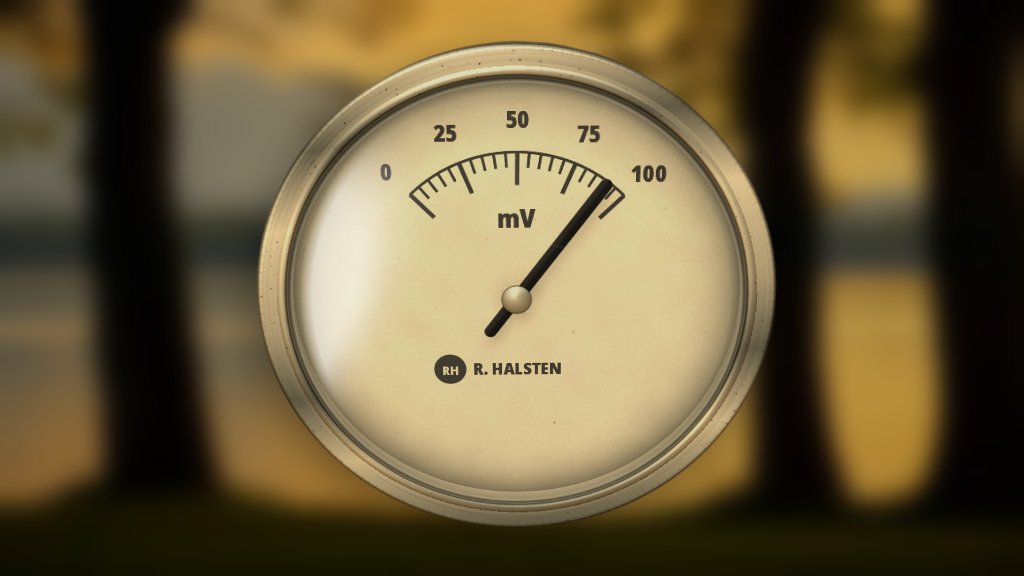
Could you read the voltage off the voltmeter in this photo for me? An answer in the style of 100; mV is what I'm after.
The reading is 90; mV
